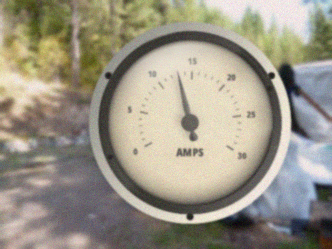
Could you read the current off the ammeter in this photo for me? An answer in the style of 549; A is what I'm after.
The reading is 13; A
